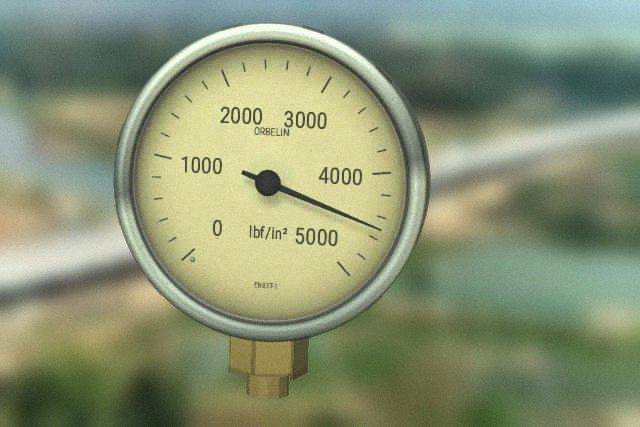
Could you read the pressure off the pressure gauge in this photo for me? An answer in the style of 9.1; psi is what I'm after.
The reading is 4500; psi
